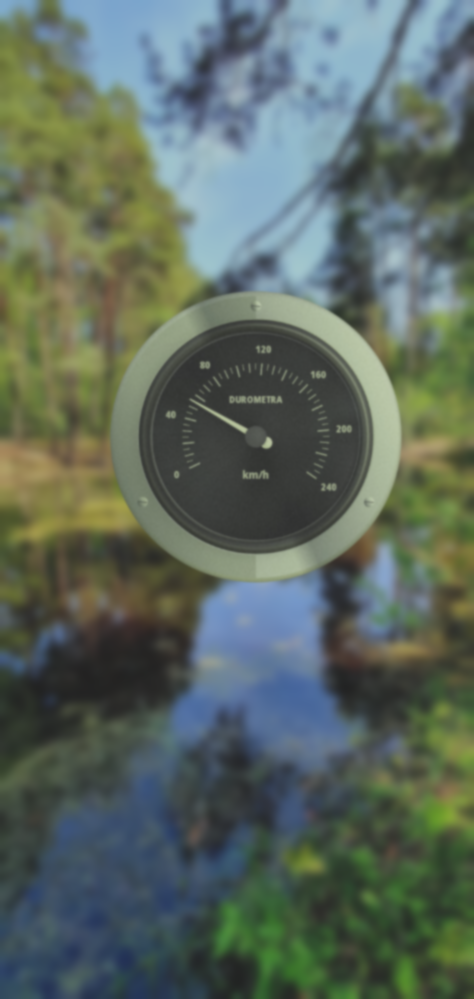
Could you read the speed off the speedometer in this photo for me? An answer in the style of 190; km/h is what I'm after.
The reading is 55; km/h
